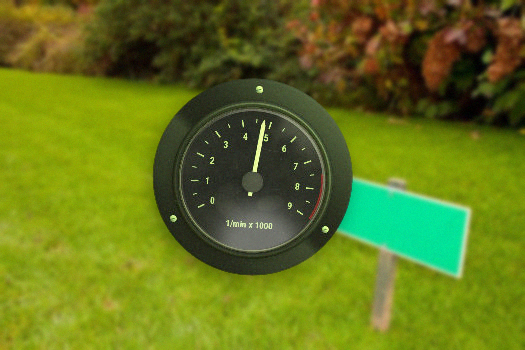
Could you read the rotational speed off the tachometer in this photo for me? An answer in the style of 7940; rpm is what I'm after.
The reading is 4750; rpm
